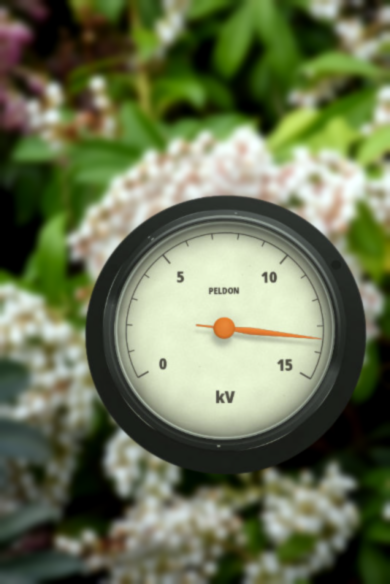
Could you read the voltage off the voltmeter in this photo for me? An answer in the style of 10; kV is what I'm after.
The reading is 13.5; kV
